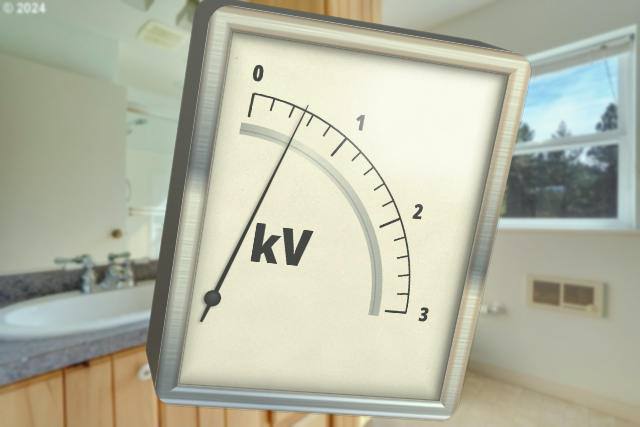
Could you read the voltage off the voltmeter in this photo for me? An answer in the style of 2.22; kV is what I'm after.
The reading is 0.5; kV
